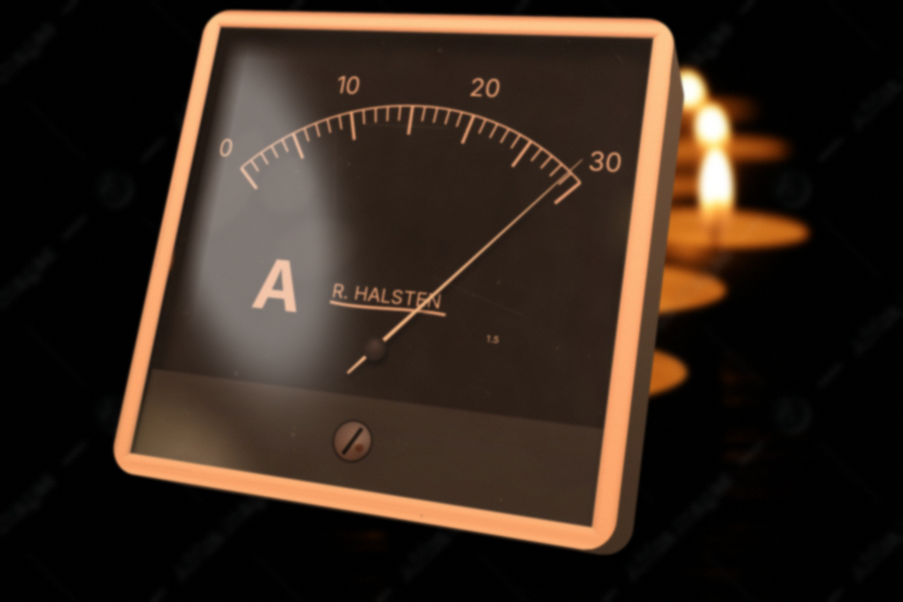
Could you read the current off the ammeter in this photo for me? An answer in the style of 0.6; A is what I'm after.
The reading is 29; A
